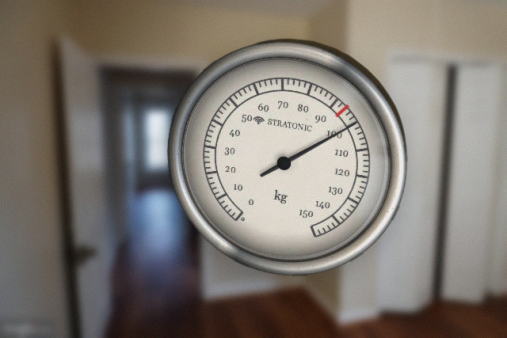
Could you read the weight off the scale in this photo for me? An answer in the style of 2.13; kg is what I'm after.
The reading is 100; kg
